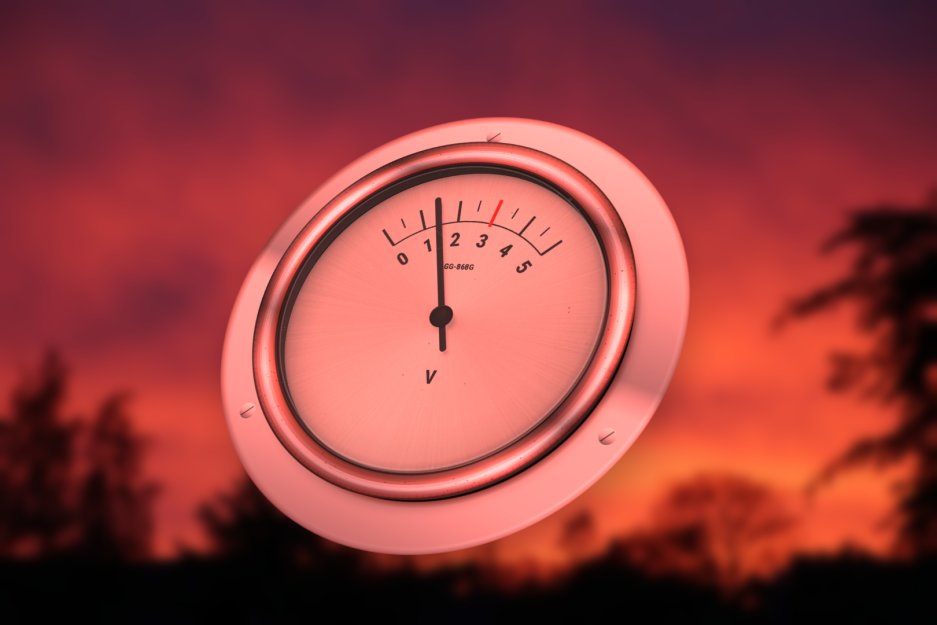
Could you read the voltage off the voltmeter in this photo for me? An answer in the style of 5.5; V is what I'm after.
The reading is 1.5; V
